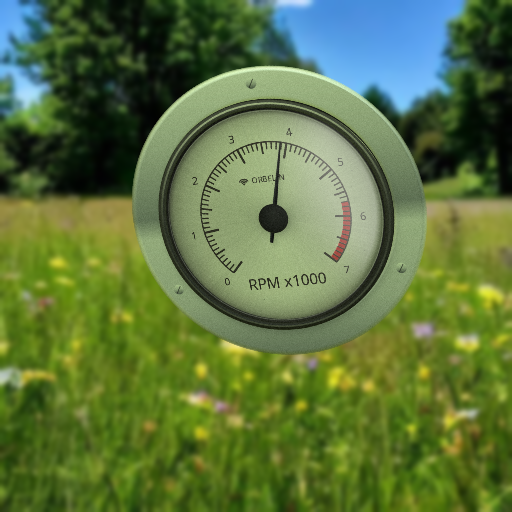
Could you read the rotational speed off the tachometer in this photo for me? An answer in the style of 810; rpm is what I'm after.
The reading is 3900; rpm
